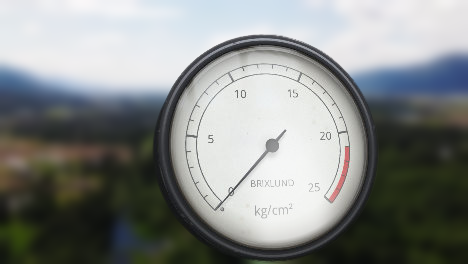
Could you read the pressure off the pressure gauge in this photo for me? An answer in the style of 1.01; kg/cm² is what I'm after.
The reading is 0; kg/cm²
